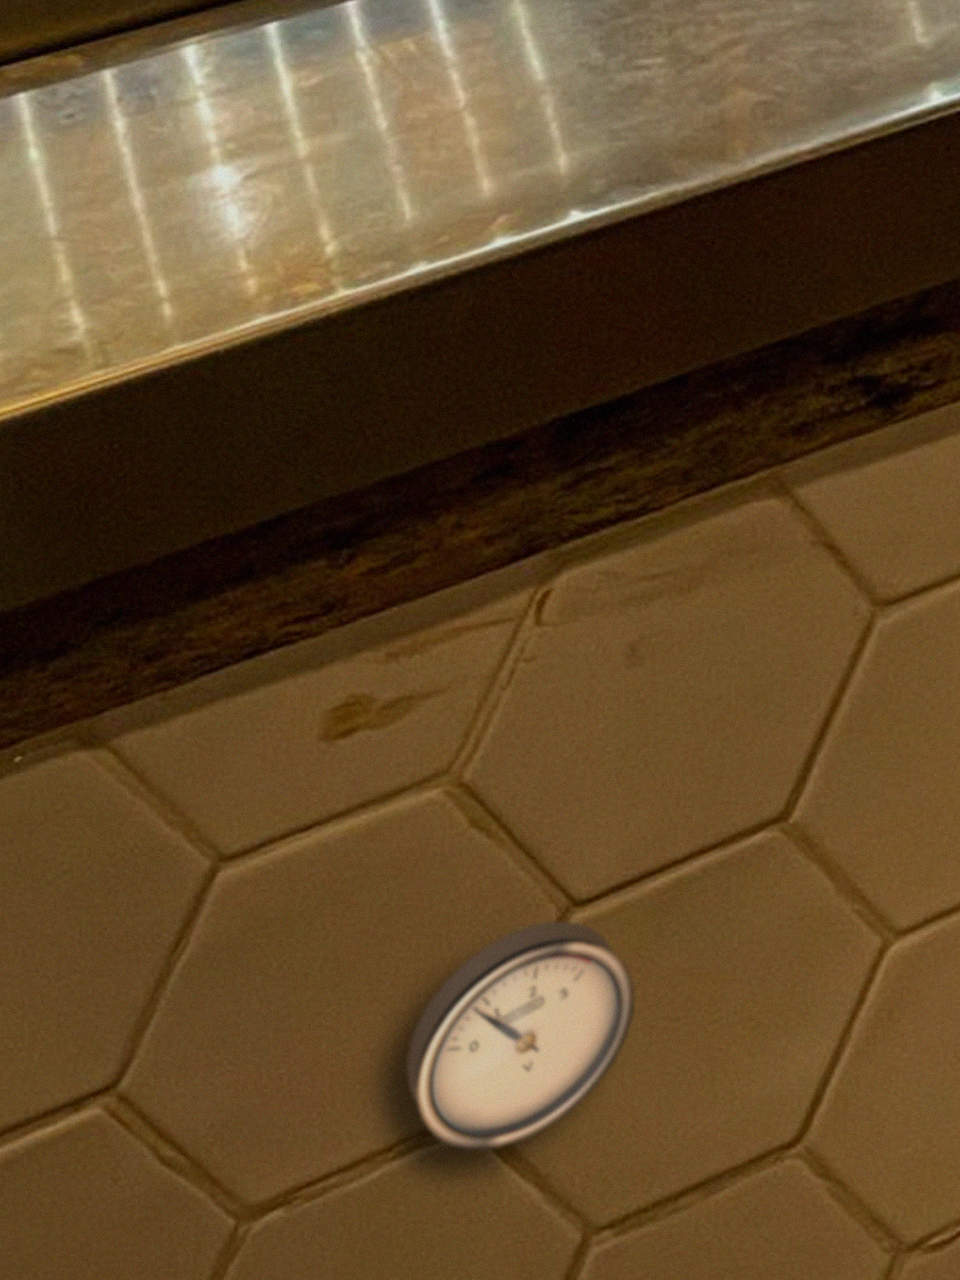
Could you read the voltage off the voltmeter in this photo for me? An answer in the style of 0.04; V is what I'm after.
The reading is 0.8; V
